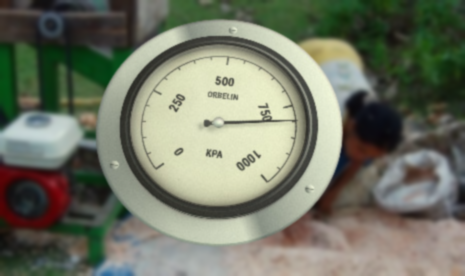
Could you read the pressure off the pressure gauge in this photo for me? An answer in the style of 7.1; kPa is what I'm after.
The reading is 800; kPa
